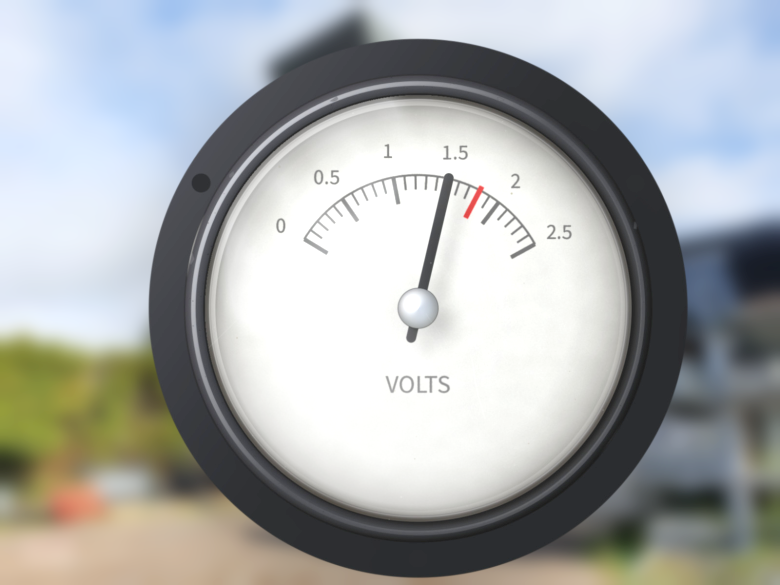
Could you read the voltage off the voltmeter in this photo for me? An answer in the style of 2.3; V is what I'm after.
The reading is 1.5; V
